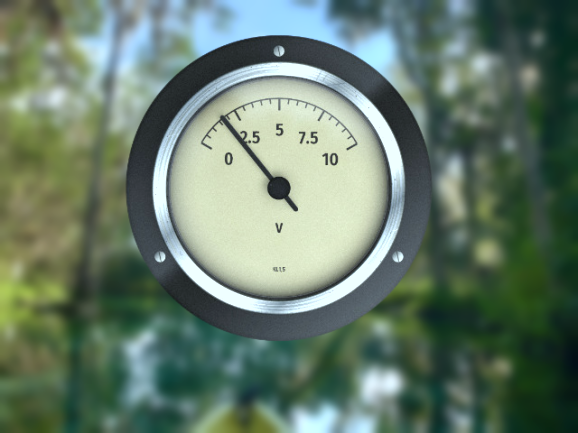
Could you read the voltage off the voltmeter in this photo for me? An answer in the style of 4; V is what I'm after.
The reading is 1.75; V
